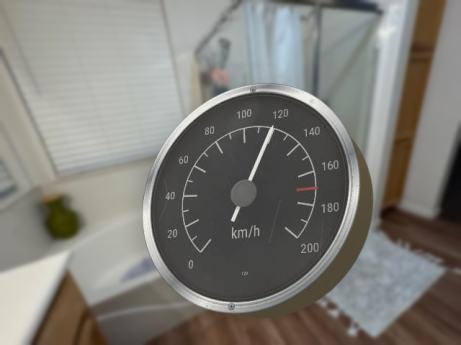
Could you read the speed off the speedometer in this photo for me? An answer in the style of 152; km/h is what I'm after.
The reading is 120; km/h
